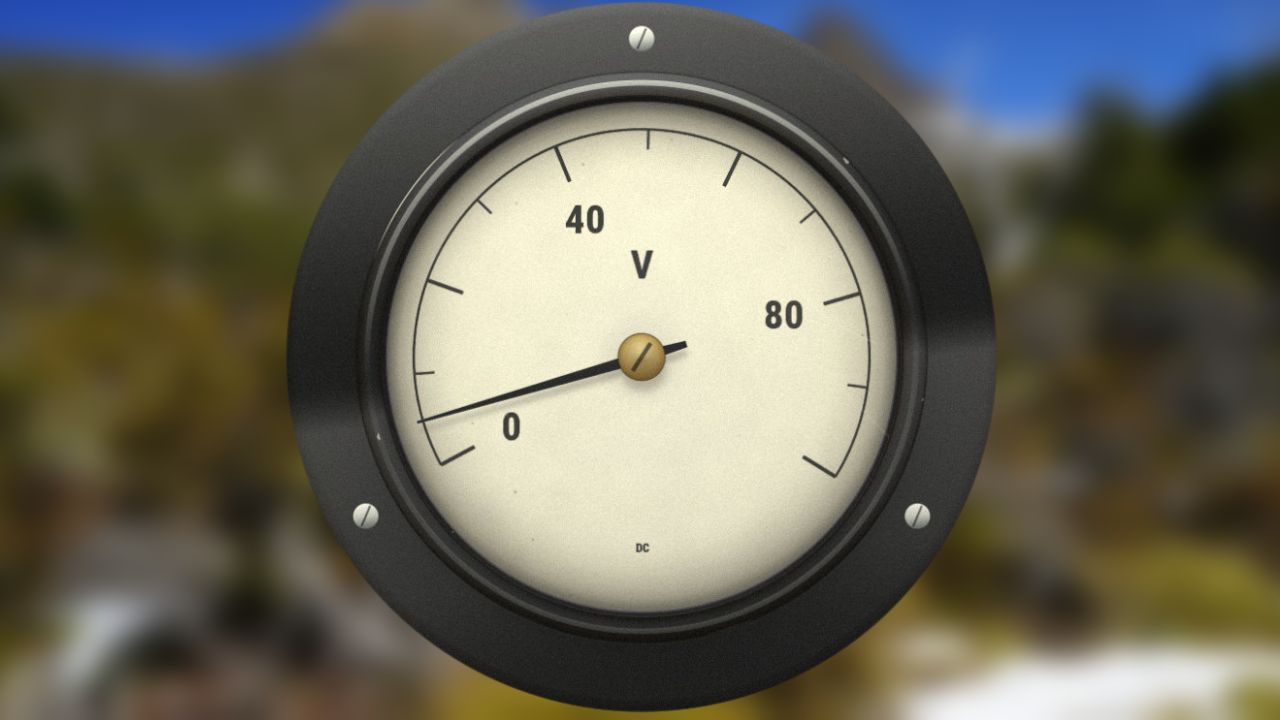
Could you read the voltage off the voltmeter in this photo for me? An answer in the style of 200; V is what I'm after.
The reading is 5; V
